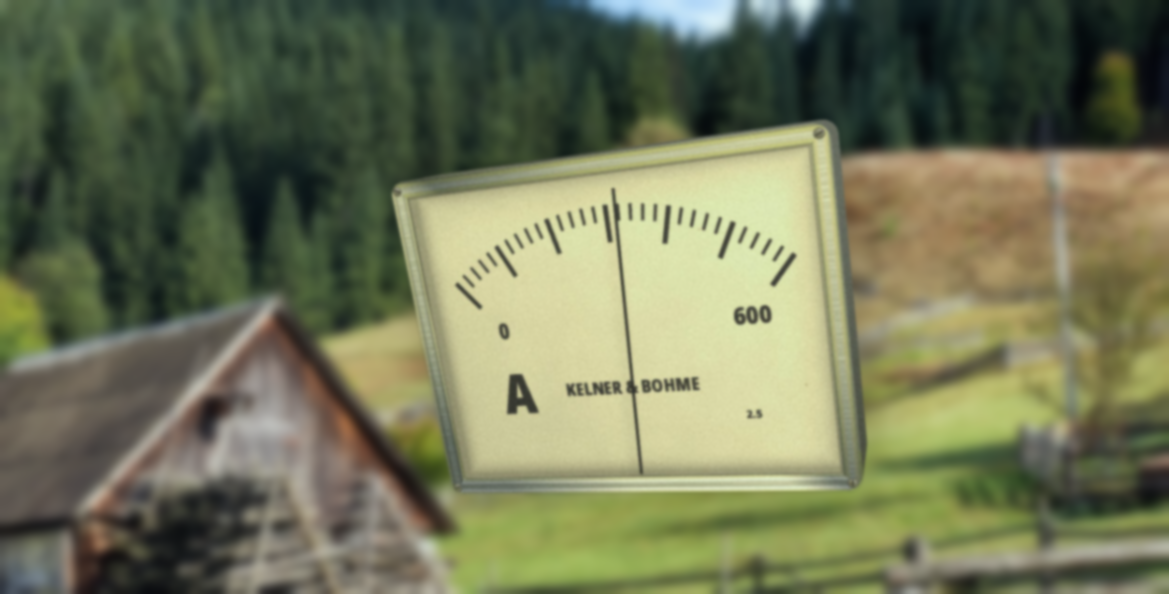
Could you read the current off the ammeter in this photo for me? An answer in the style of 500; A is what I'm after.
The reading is 320; A
